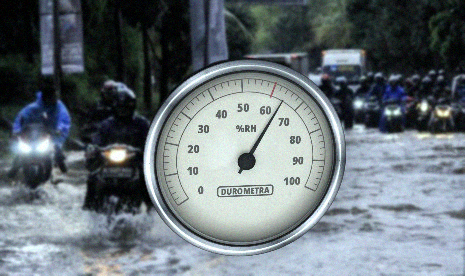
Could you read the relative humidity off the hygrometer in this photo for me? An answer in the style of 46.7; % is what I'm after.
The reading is 64; %
